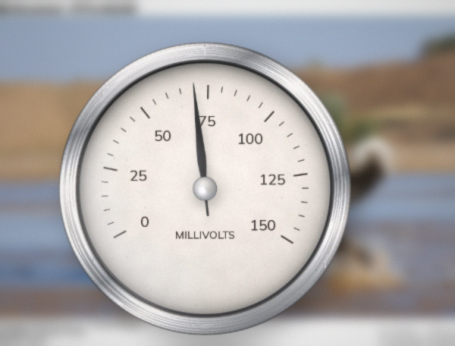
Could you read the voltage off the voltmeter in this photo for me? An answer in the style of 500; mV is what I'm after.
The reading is 70; mV
